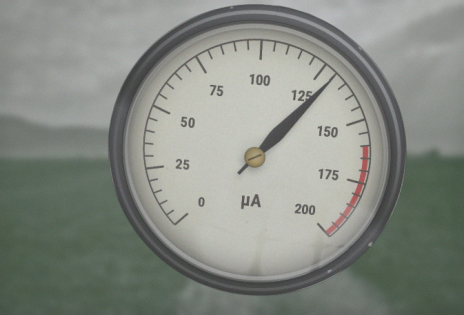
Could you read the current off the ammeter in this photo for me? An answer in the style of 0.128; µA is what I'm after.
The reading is 130; µA
